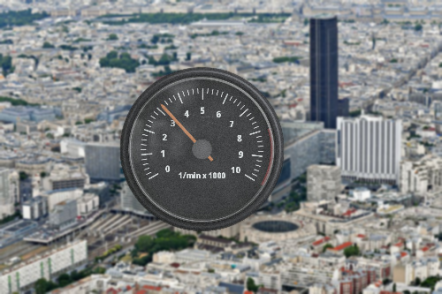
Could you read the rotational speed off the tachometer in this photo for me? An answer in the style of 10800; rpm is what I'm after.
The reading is 3200; rpm
